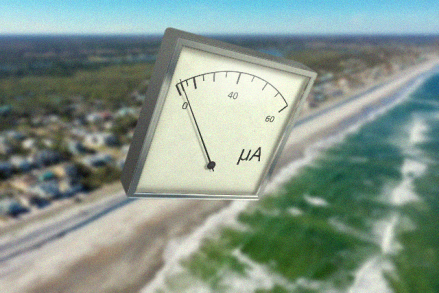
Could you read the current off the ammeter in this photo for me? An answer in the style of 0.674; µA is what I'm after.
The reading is 10; µA
